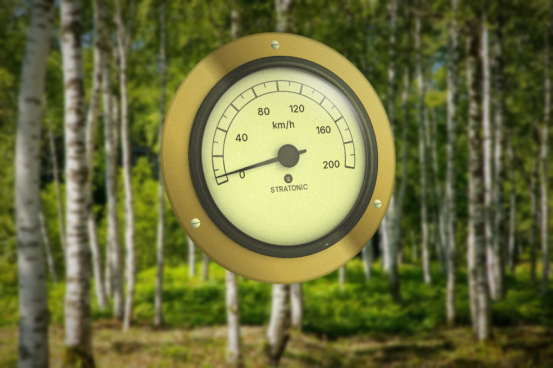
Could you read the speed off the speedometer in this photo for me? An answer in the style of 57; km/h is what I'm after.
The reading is 5; km/h
